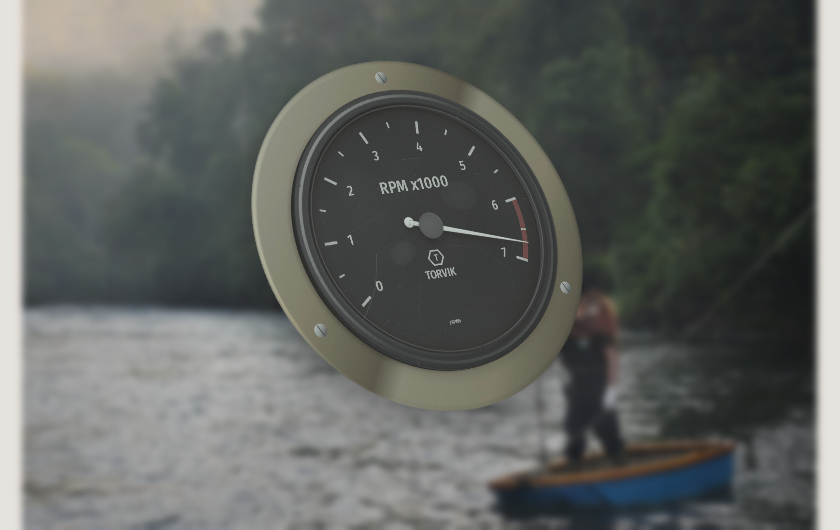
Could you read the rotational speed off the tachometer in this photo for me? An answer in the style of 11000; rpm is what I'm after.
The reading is 6750; rpm
